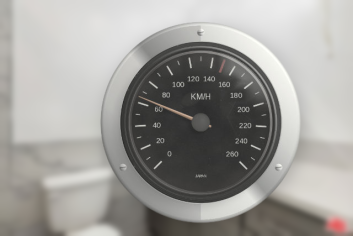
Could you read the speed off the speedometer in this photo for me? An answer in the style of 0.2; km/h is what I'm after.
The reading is 65; km/h
